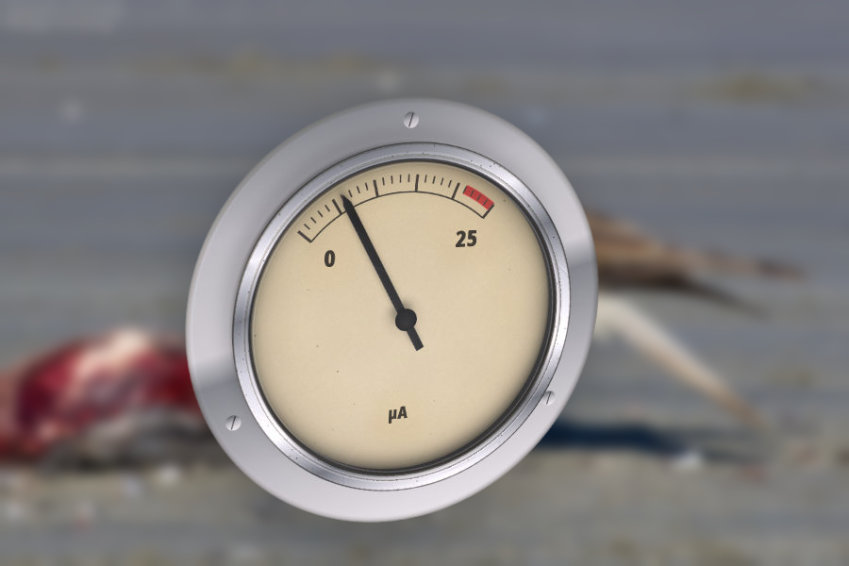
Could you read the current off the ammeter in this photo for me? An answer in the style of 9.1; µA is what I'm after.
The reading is 6; µA
